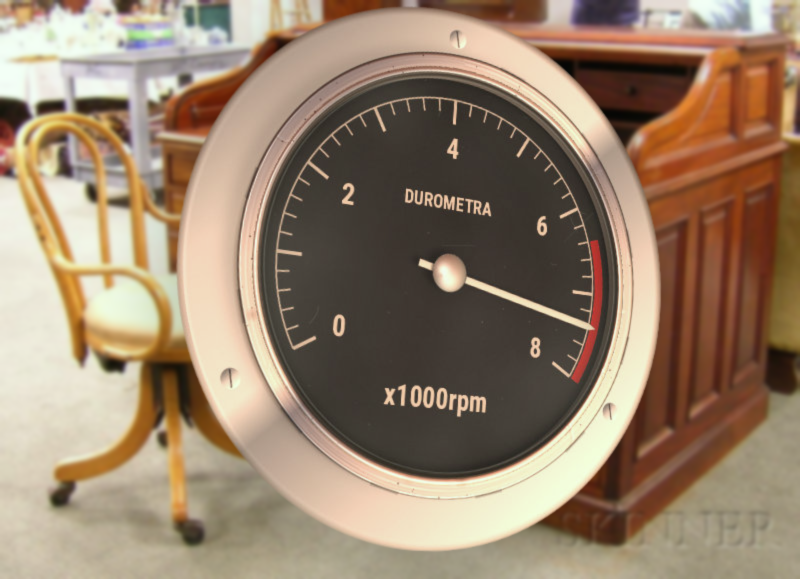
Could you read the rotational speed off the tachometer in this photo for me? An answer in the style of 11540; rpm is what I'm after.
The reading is 7400; rpm
